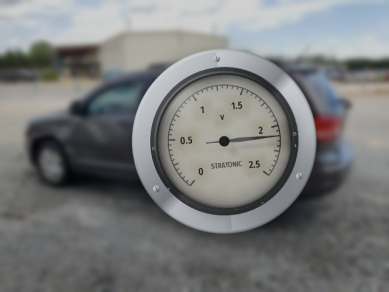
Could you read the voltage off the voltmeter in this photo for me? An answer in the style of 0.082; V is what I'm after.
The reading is 2.1; V
